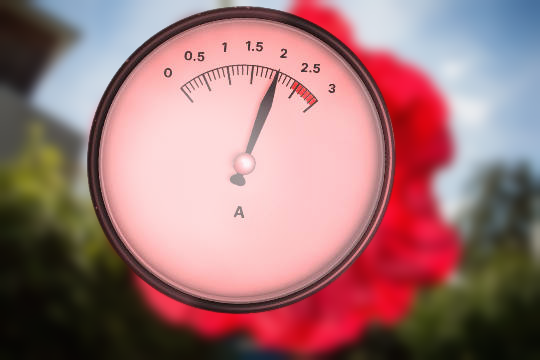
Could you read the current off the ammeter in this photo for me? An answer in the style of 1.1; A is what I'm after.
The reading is 2; A
